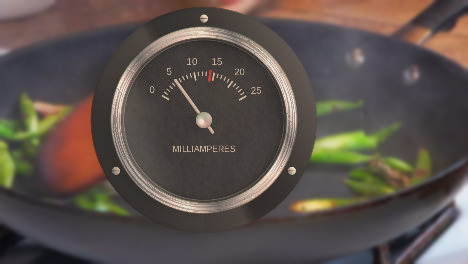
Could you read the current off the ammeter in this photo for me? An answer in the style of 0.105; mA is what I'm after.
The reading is 5; mA
